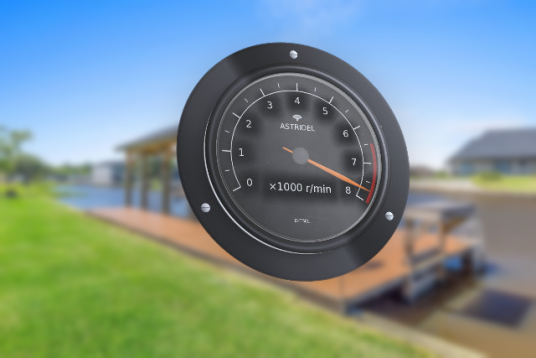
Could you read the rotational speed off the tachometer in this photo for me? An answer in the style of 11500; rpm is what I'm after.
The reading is 7750; rpm
